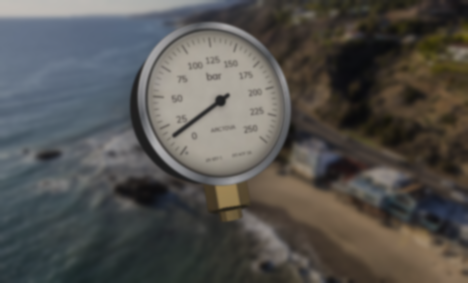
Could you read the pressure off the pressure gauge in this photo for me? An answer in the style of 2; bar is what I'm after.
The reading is 15; bar
